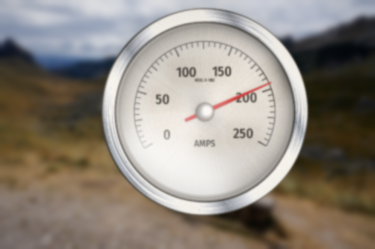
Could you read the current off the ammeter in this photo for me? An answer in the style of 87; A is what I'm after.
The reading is 195; A
